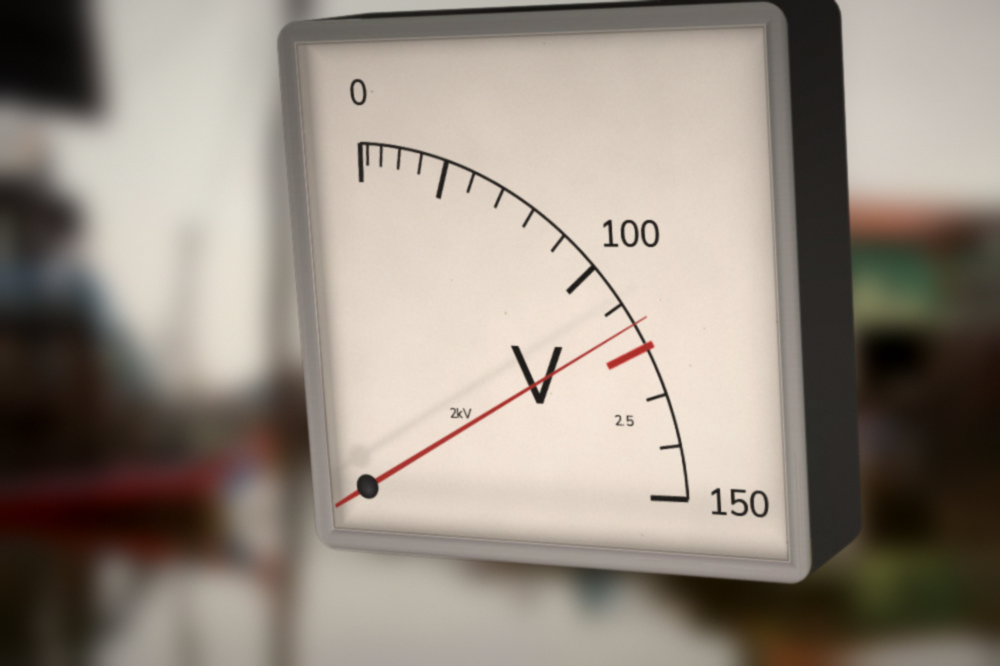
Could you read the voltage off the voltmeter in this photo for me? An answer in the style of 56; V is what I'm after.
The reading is 115; V
